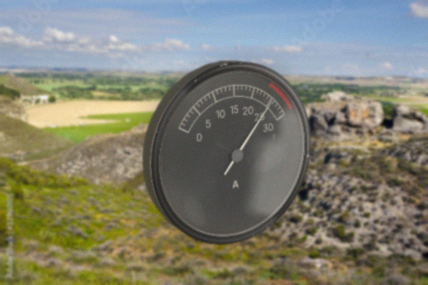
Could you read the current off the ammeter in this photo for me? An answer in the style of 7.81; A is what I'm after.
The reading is 25; A
